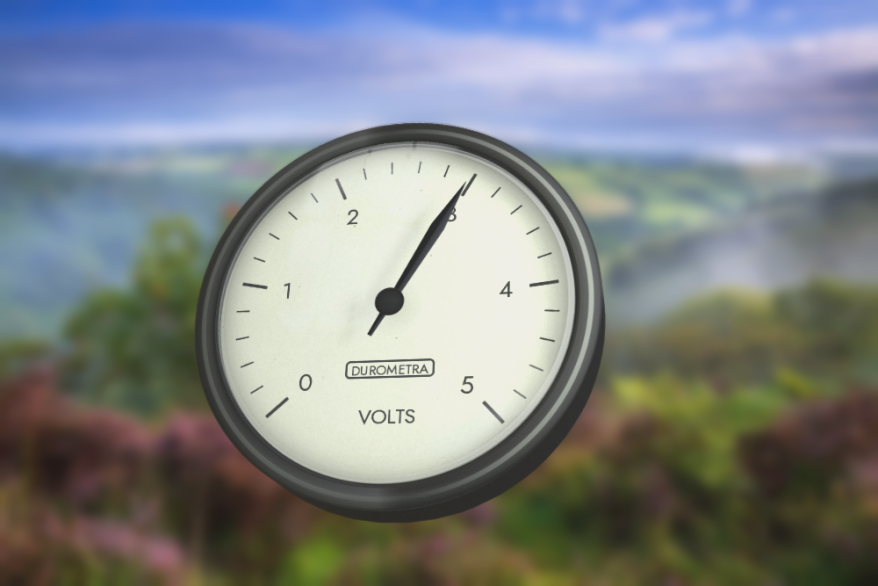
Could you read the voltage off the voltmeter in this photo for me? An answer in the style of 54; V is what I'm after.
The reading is 3; V
